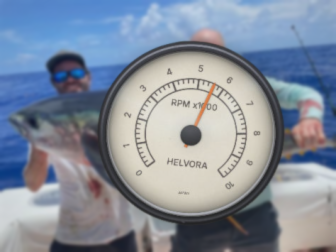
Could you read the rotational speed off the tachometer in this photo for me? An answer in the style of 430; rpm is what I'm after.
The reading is 5600; rpm
